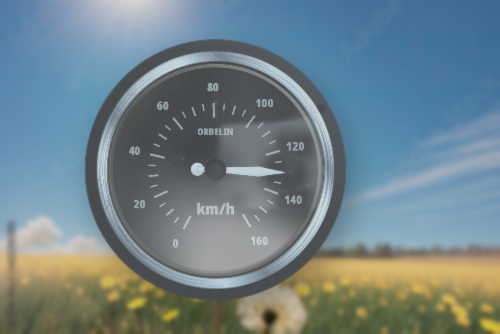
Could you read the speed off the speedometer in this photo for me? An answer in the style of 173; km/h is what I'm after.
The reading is 130; km/h
